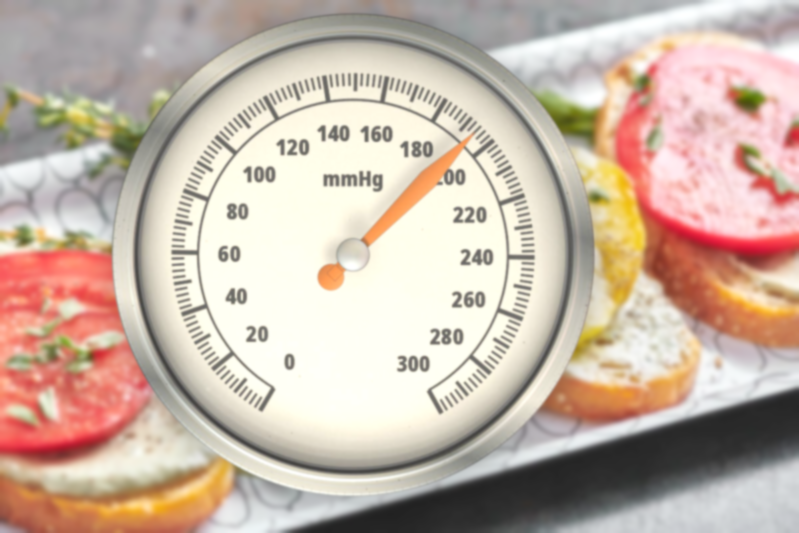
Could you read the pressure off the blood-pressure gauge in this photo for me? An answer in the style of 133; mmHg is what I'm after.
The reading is 194; mmHg
